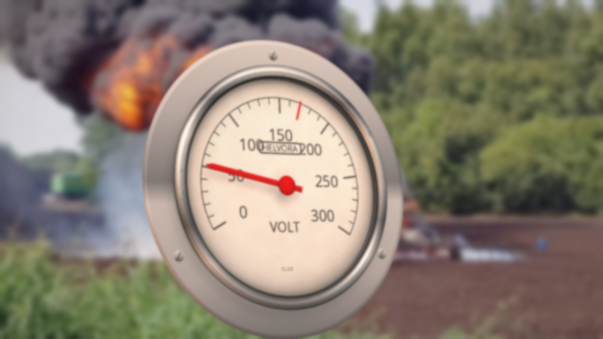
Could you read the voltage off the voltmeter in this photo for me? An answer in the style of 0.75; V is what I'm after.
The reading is 50; V
